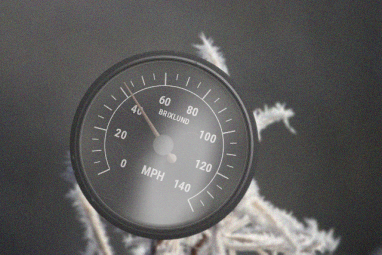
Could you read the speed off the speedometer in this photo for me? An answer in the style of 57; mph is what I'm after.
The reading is 42.5; mph
